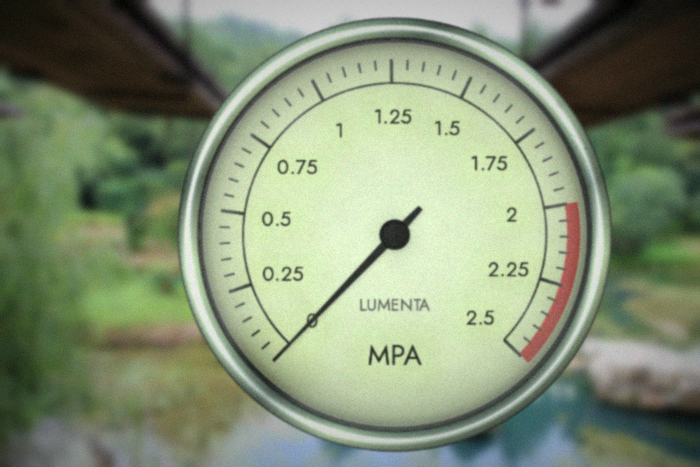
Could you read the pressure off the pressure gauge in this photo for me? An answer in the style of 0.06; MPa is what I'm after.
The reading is 0; MPa
